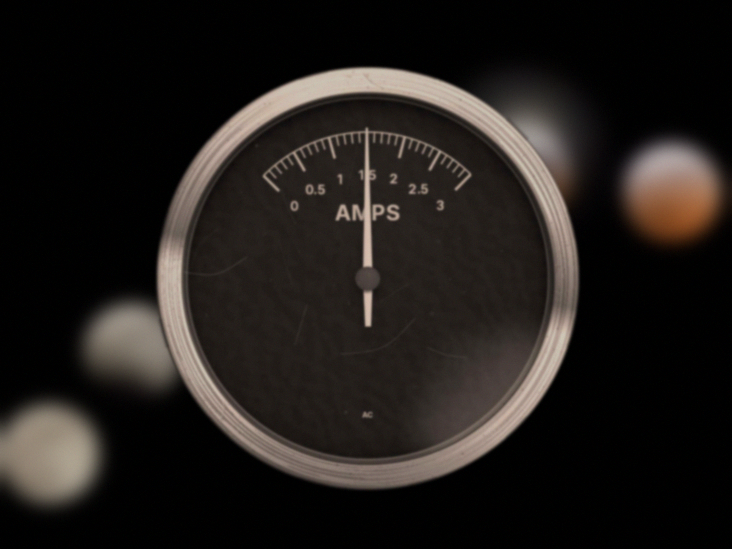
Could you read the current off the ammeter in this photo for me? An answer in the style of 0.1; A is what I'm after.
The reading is 1.5; A
